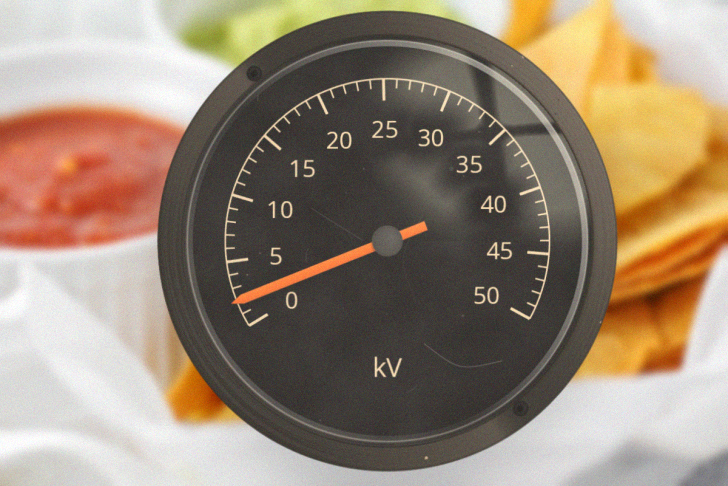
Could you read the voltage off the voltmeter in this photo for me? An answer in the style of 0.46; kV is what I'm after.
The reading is 2; kV
